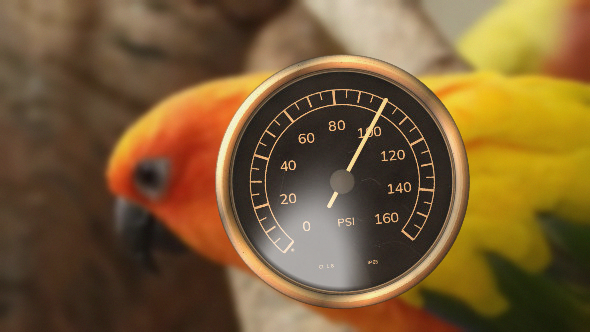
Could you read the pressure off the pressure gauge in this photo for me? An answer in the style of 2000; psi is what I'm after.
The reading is 100; psi
